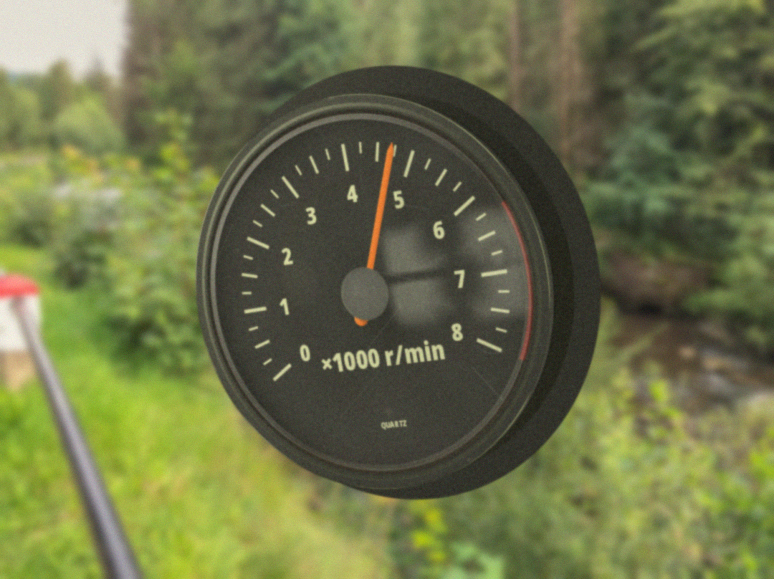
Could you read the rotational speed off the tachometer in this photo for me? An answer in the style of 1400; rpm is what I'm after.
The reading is 4750; rpm
